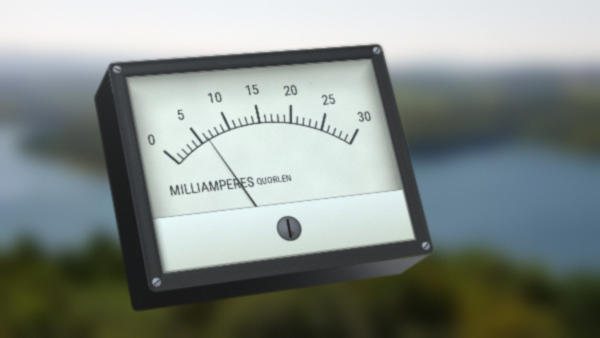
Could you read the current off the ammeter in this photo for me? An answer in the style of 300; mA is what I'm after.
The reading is 6; mA
